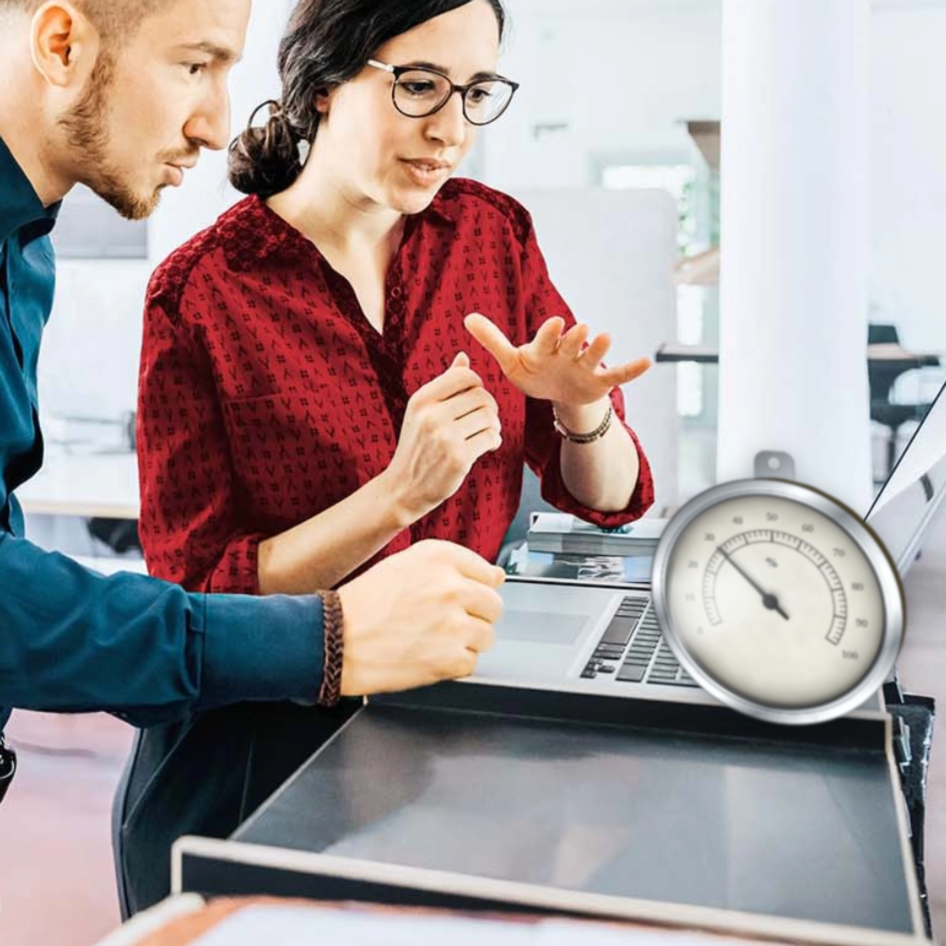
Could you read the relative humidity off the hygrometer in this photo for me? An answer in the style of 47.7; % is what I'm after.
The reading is 30; %
